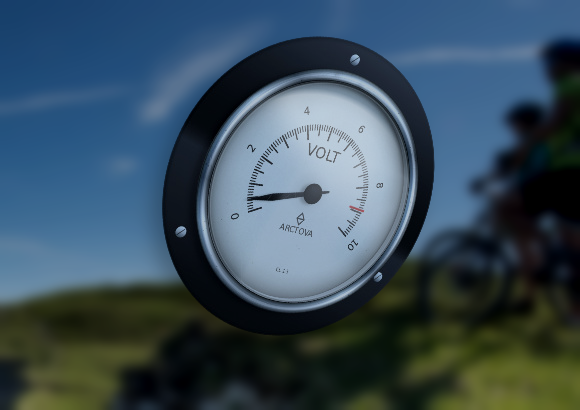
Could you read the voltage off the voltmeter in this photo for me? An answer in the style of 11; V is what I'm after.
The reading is 0.5; V
